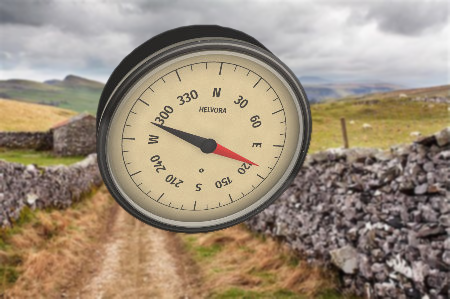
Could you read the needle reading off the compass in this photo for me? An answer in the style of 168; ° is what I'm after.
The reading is 110; °
